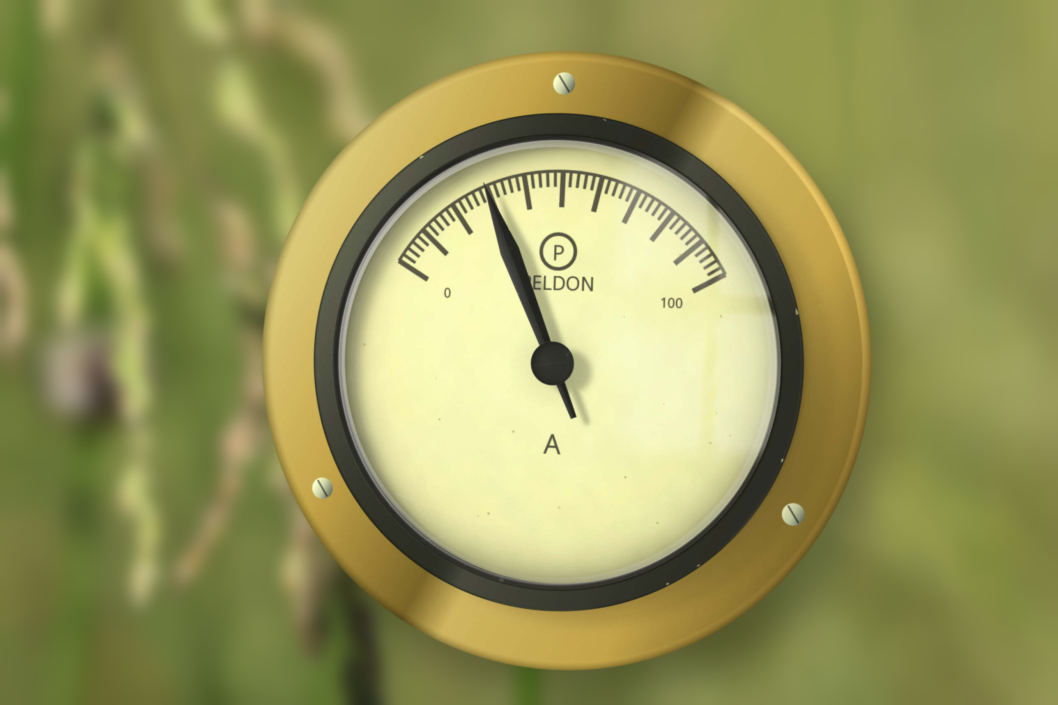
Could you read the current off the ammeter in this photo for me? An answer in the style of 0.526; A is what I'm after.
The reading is 30; A
